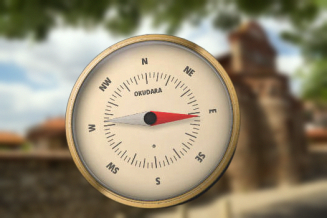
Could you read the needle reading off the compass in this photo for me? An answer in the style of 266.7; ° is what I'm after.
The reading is 95; °
